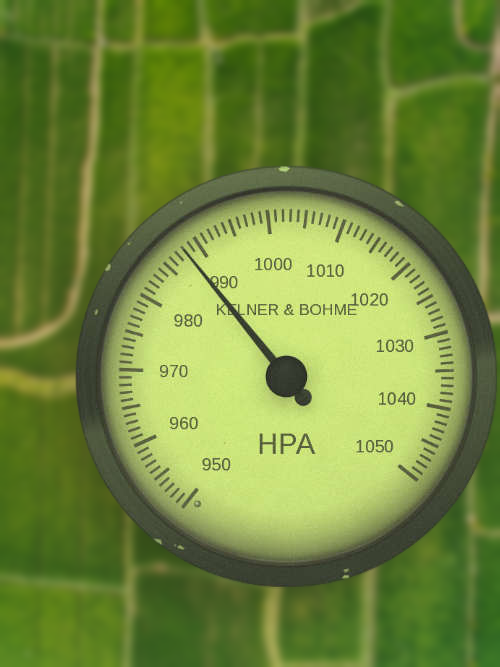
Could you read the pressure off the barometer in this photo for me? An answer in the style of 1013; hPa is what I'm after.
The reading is 988; hPa
